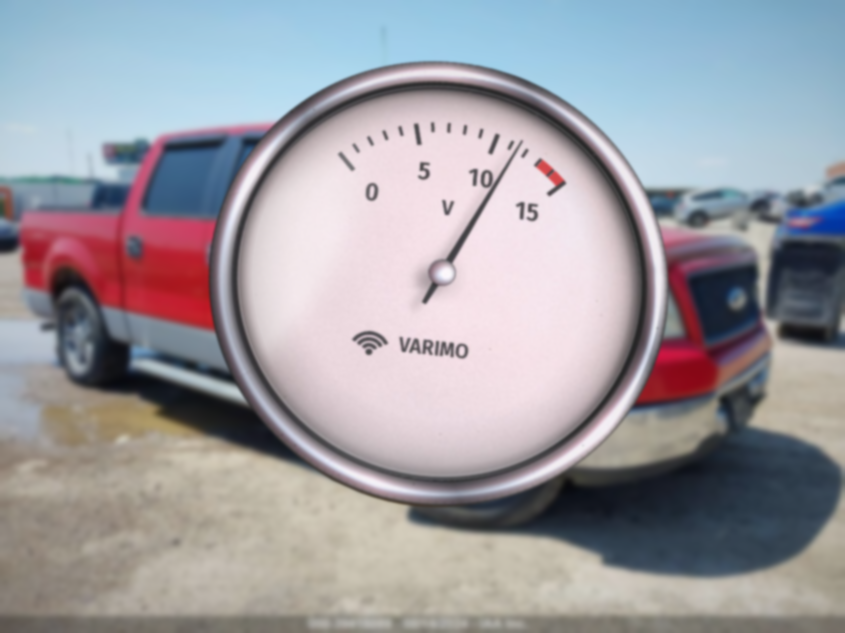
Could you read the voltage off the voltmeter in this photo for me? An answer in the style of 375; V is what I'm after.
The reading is 11.5; V
